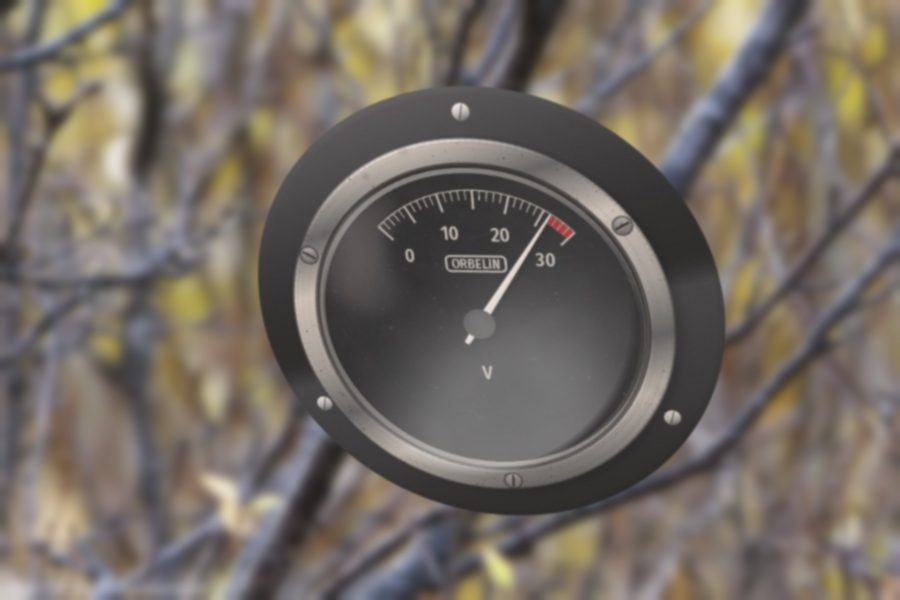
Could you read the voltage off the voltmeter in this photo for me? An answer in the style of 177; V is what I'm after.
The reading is 26; V
